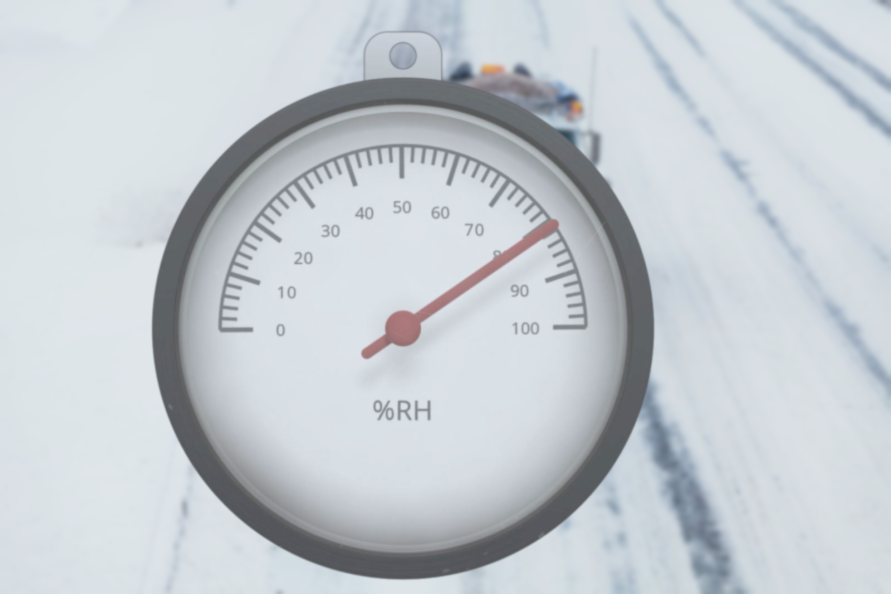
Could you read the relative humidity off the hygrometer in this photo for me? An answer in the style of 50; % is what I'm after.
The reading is 81; %
